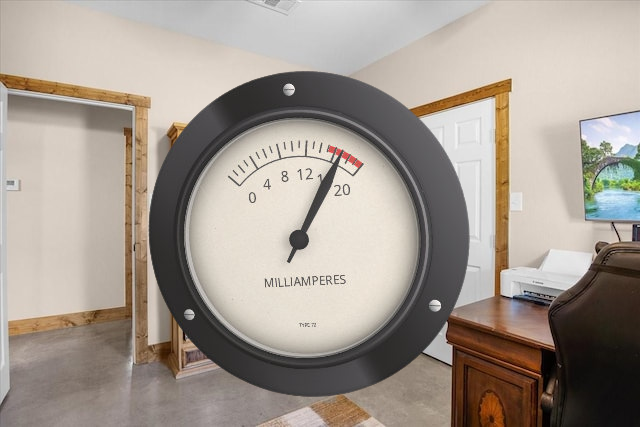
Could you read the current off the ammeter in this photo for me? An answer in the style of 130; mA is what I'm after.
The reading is 17; mA
